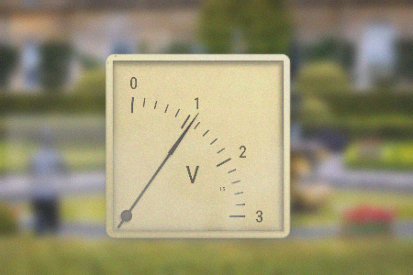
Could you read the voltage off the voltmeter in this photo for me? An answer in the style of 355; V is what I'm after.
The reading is 1.1; V
